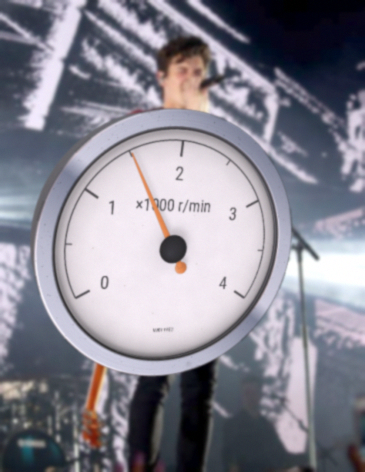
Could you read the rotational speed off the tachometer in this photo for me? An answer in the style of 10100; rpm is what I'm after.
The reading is 1500; rpm
